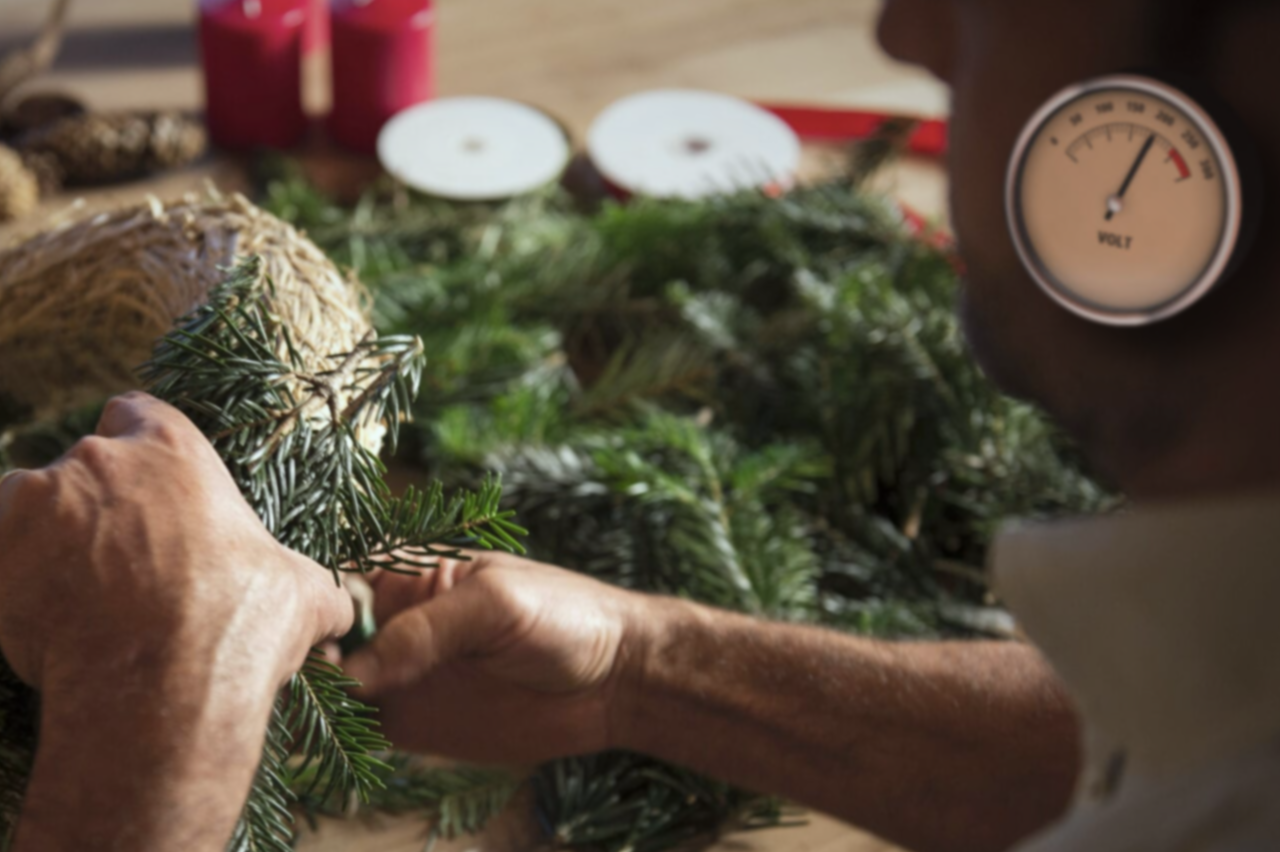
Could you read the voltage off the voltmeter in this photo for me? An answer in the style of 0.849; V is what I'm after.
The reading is 200; V
